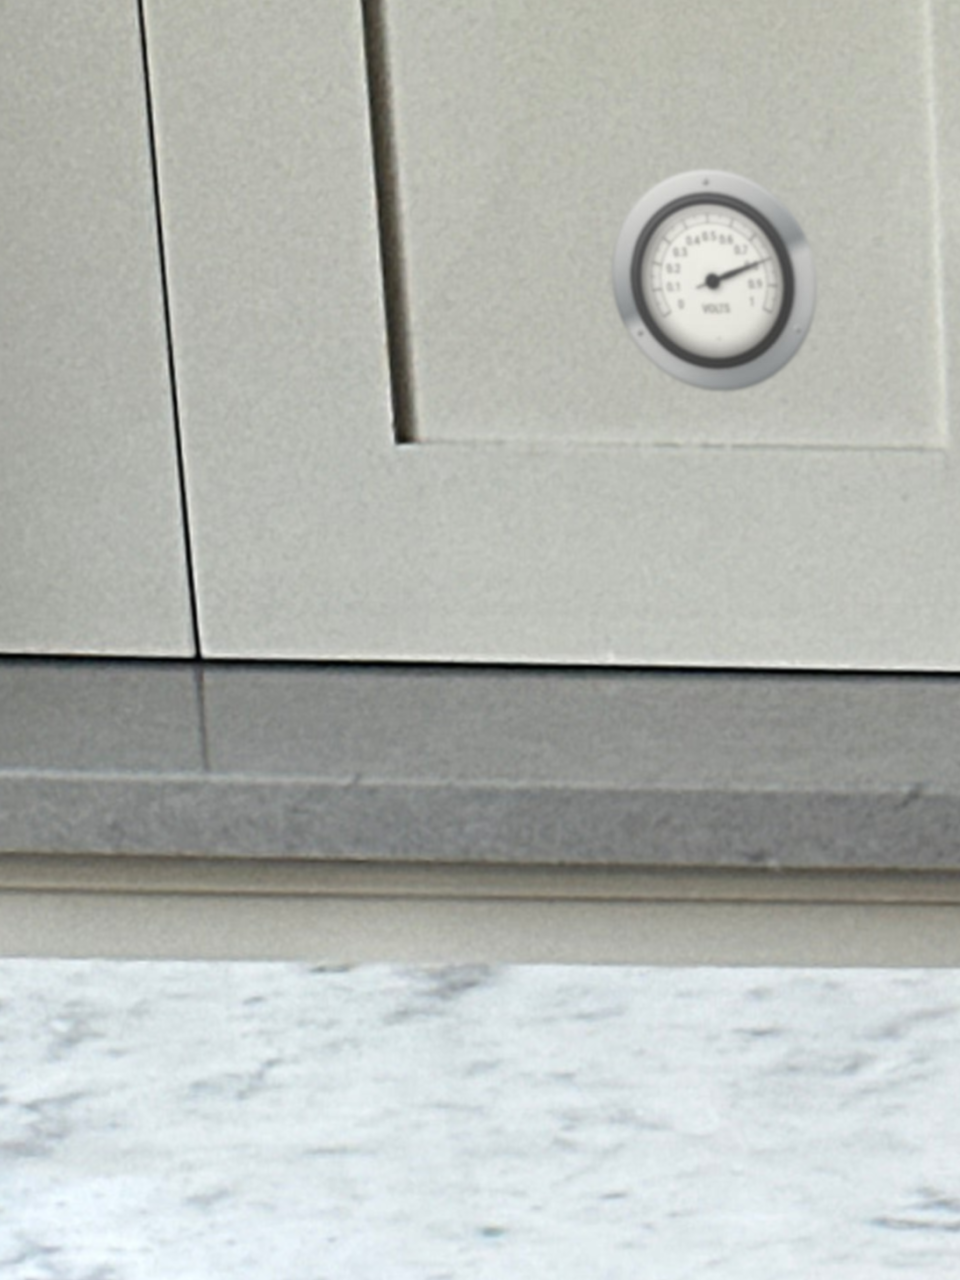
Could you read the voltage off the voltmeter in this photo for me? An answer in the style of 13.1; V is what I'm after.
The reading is 0.8; V
